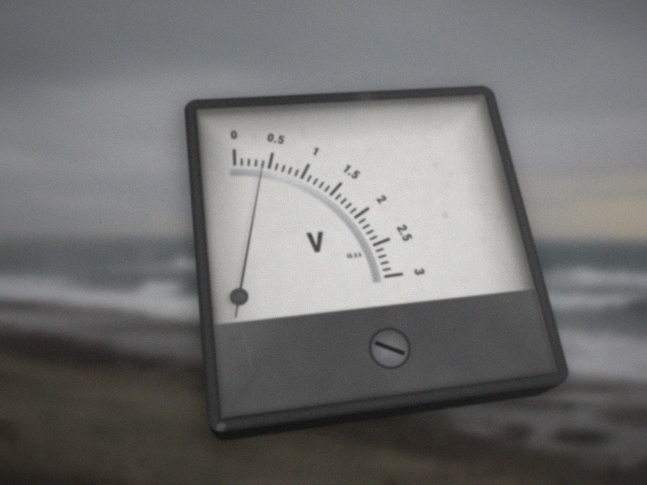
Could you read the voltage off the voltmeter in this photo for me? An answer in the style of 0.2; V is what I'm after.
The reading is 0.4; V
